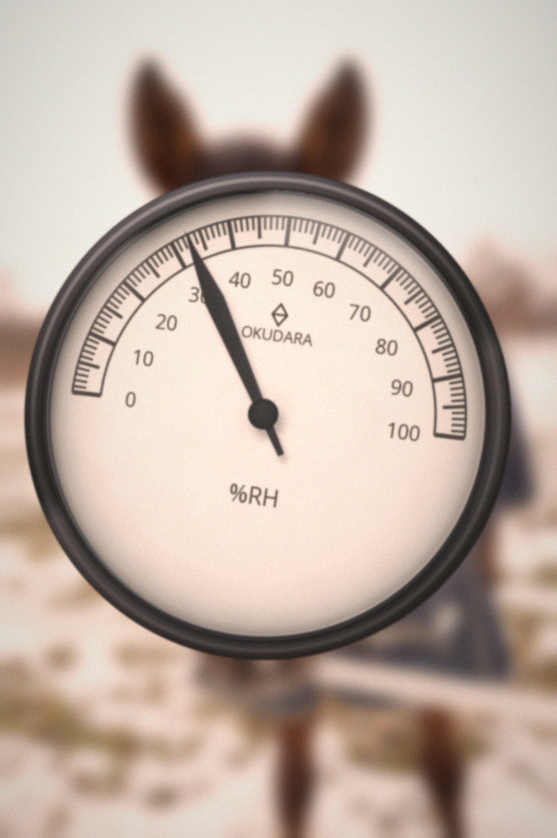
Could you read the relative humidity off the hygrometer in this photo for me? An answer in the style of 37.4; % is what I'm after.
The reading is 33; %
